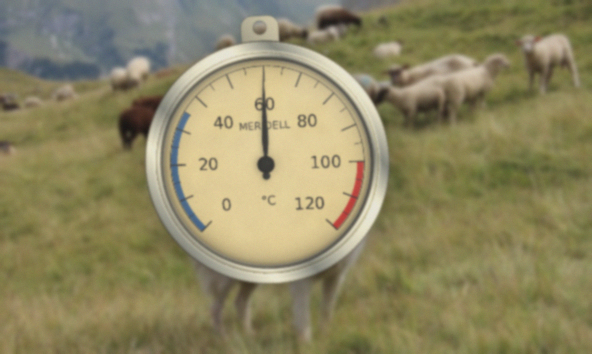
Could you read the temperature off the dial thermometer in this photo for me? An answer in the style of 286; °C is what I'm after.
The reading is 60; °C
